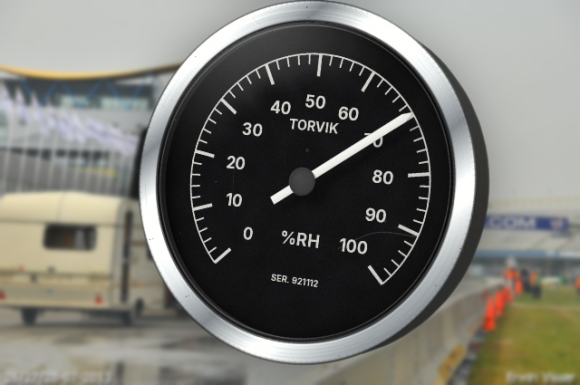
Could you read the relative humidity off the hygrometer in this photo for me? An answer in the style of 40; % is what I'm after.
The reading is 70; %
